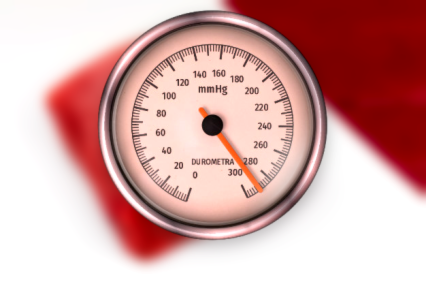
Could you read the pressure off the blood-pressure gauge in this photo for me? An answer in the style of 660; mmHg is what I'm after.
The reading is 290; mmHg
